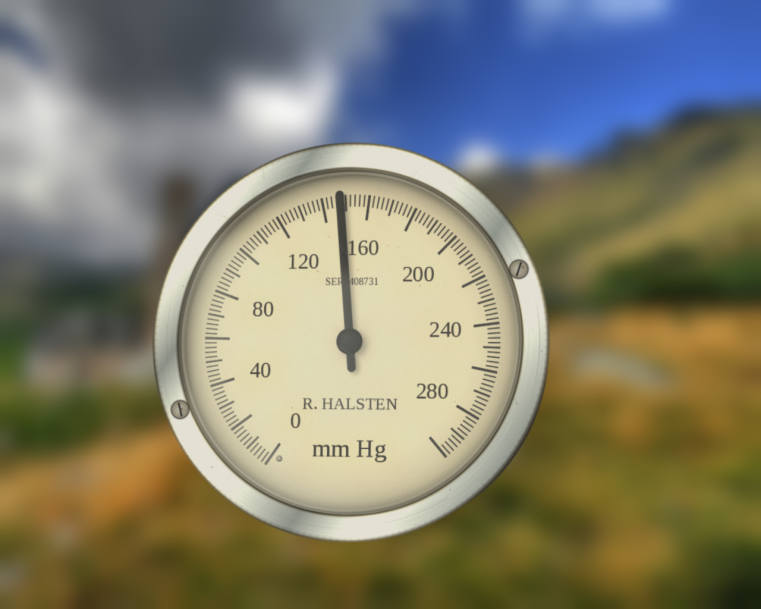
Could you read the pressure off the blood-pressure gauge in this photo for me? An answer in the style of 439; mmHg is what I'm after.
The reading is 148; mmHg
